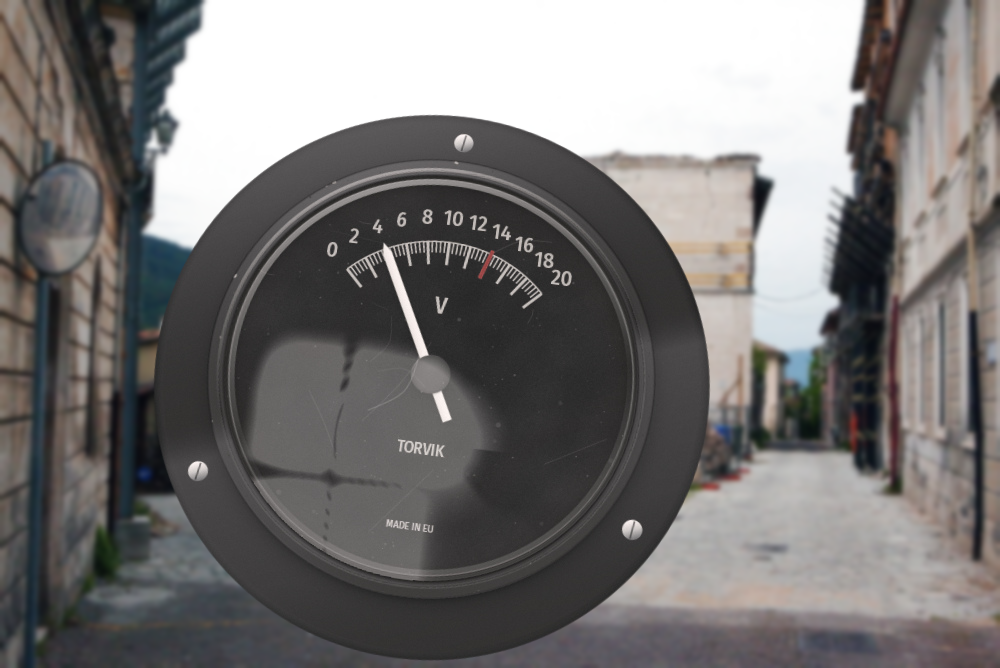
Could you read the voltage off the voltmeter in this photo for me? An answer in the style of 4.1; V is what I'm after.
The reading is 4; V
